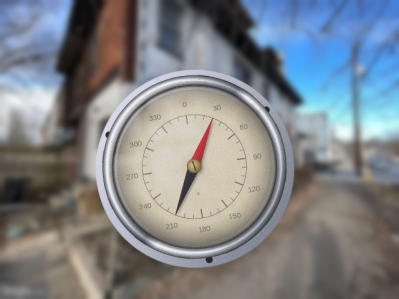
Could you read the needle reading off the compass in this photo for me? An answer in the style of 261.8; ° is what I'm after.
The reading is 30; °
